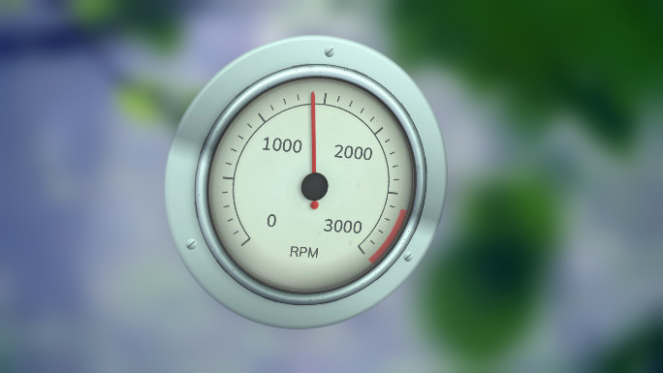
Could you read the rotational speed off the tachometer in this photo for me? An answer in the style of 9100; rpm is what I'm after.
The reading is 1400; rpm
